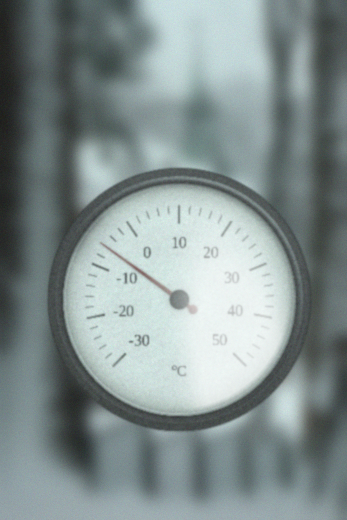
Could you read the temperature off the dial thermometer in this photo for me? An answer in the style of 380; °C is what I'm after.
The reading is -6; °C
